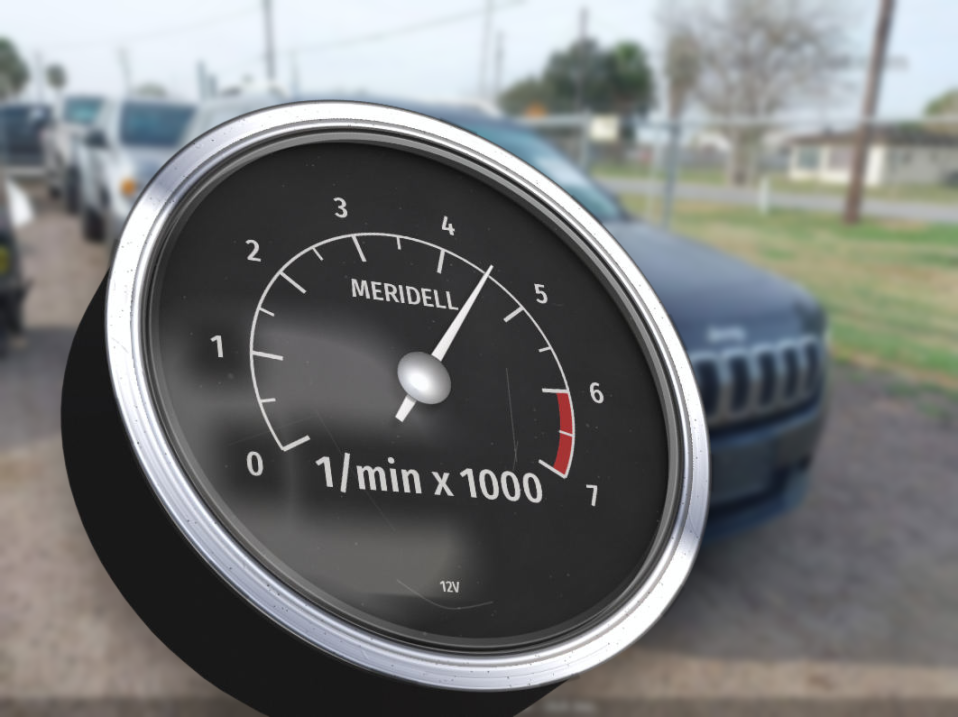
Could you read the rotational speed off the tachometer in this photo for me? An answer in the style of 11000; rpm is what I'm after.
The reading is 4500; rpm
